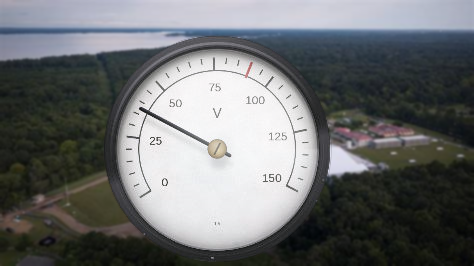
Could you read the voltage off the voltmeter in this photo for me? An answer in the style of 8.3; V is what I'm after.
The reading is 37.5; V
